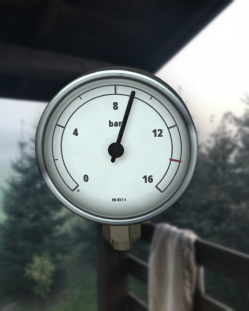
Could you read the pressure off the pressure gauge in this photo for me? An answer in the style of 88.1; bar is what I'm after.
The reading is 9; bar
